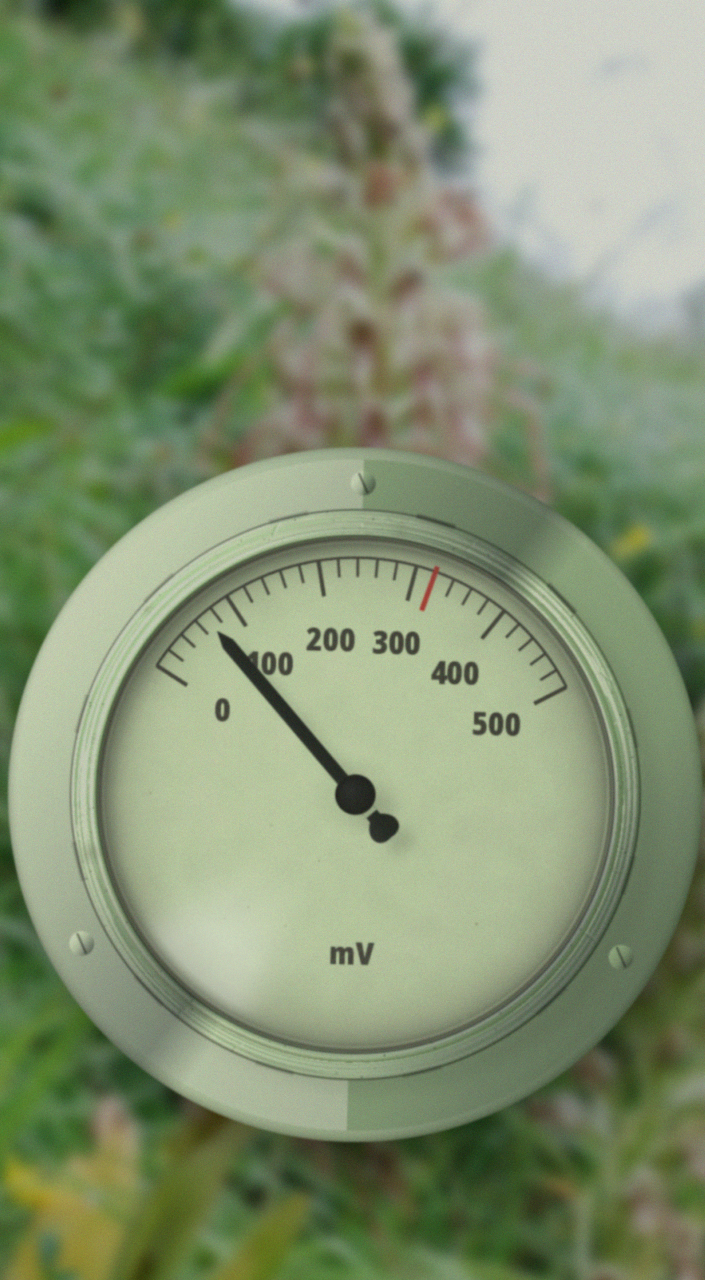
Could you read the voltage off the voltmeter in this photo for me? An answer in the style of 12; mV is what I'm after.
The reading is 70; mV
